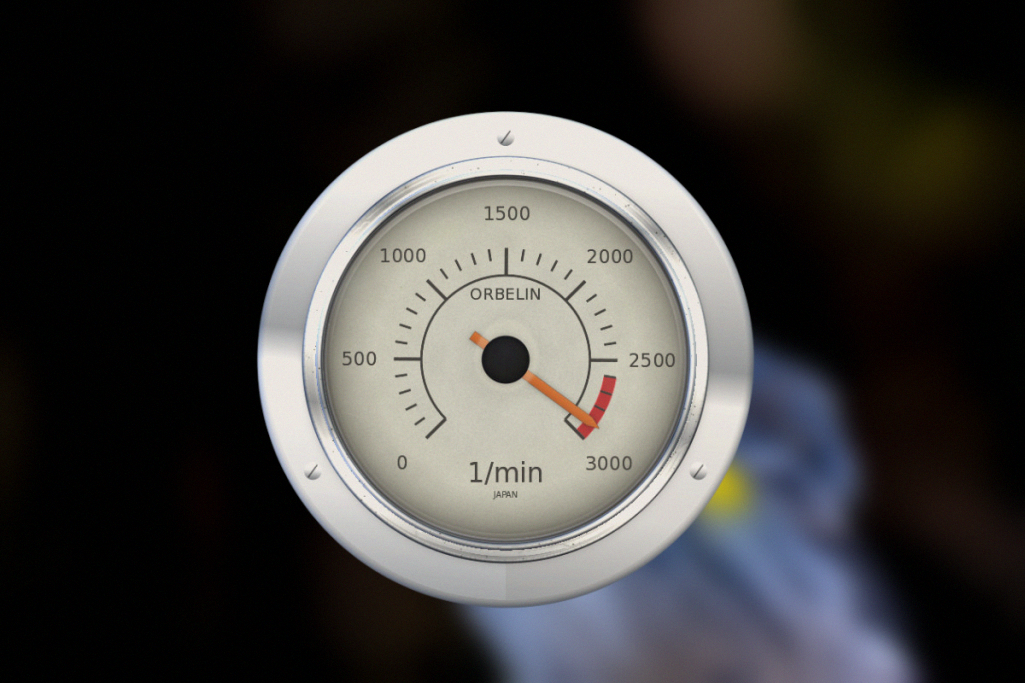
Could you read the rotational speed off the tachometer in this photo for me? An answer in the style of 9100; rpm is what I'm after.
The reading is 2900; rpm
